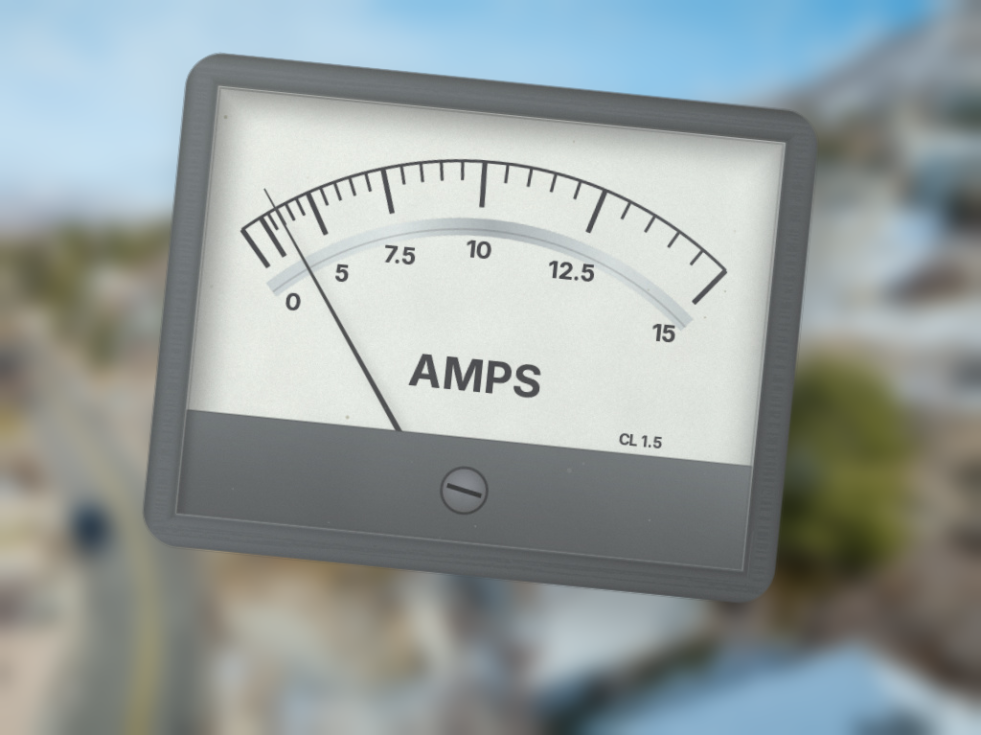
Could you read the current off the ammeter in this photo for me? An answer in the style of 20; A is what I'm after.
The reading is 3.5; A
